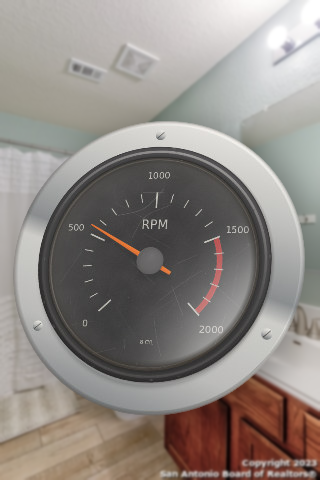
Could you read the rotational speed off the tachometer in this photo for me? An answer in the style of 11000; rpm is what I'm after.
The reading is 550; rpm
